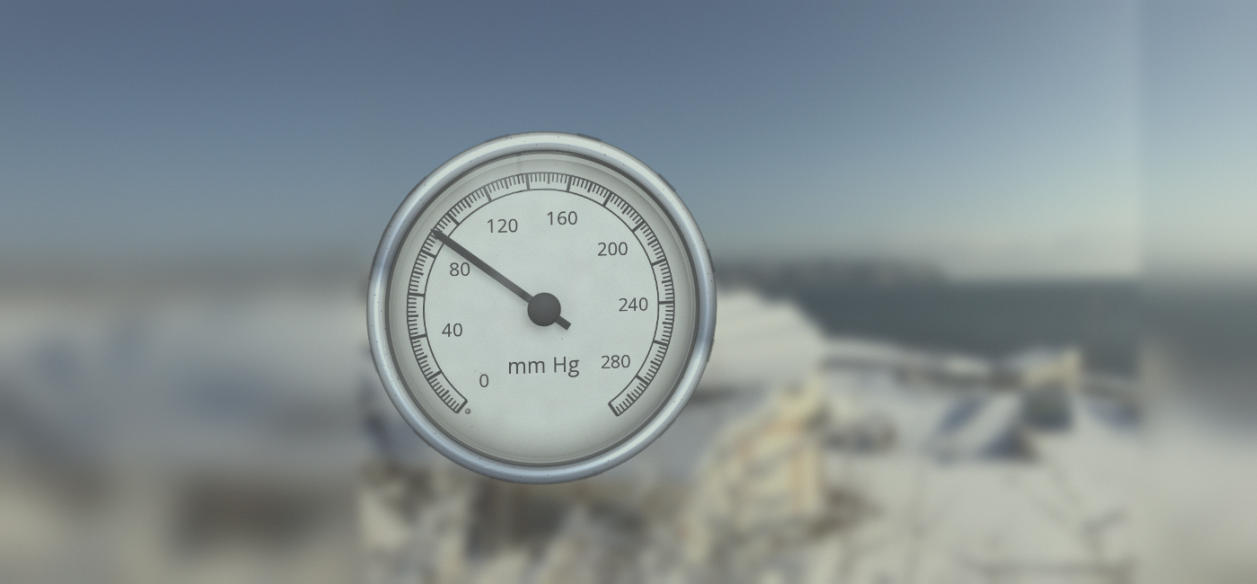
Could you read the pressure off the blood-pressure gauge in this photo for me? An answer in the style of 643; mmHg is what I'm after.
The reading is 90; mmHg
